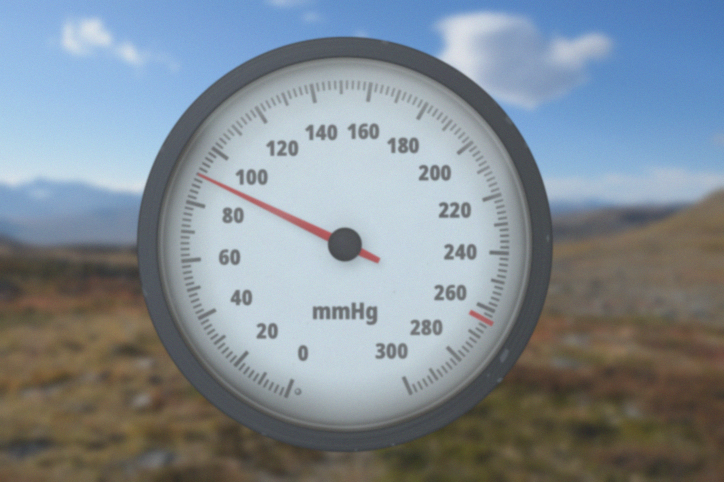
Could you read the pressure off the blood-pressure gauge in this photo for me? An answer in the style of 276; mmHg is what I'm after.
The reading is 90; mmHg
